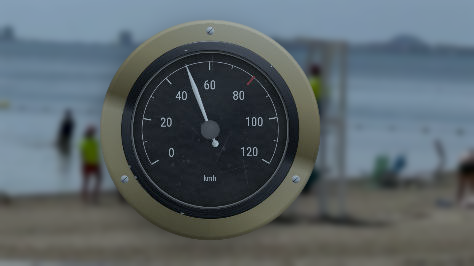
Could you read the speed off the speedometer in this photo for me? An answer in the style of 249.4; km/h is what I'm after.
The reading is 50; km/h
